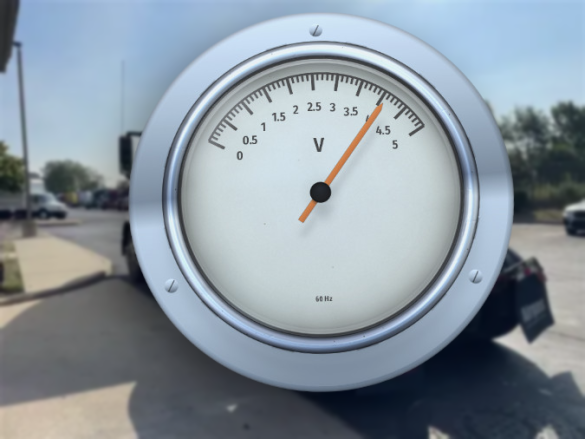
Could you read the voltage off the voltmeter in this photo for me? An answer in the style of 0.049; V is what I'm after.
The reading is 4.1; V
